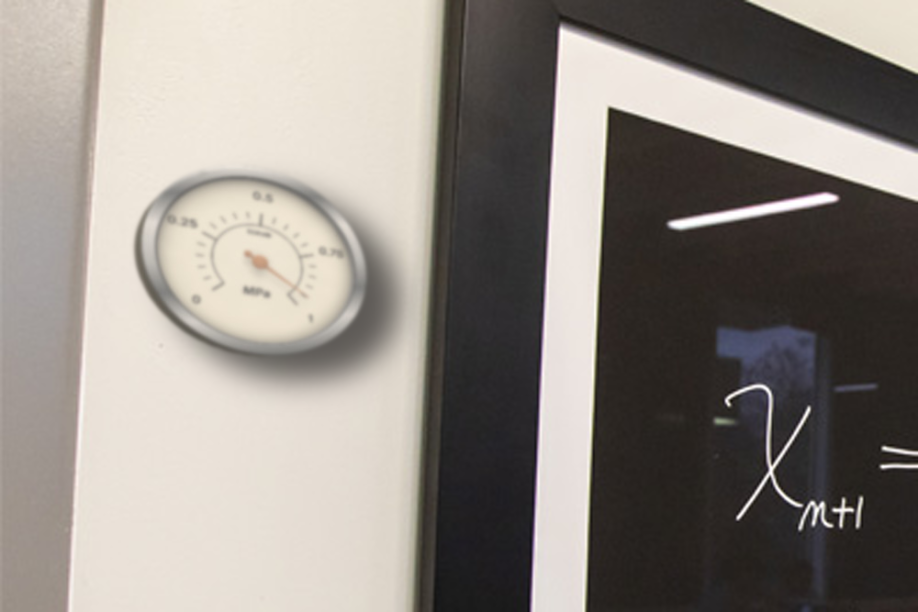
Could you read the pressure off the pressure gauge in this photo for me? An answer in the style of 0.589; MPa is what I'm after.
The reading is 0.95; MPa
